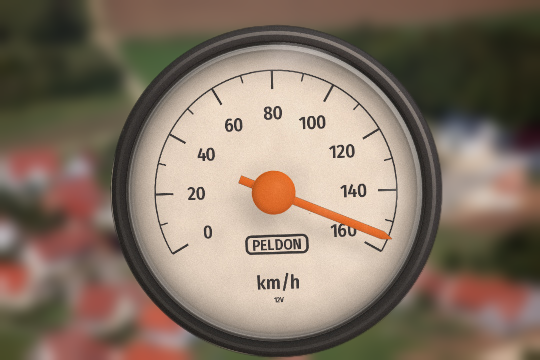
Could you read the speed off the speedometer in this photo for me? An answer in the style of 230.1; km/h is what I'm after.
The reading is 155; km/h
